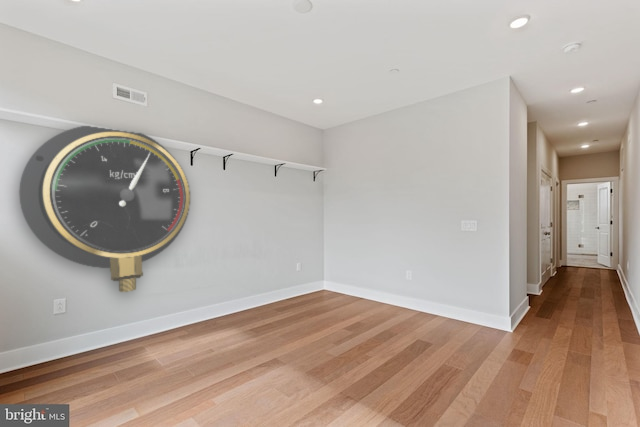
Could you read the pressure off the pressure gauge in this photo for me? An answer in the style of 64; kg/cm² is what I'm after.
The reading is 6; kg/cm²
